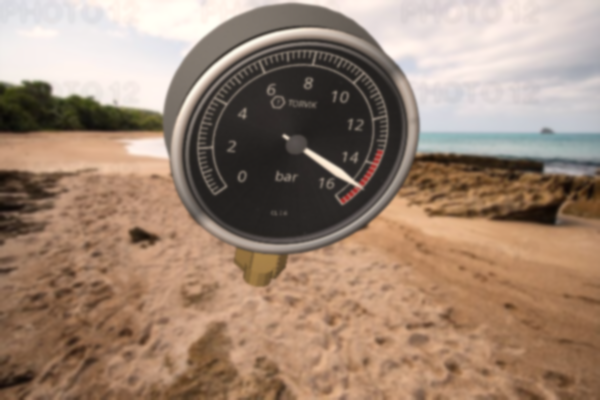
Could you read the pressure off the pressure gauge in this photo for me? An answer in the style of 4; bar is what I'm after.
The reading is 15; bar
